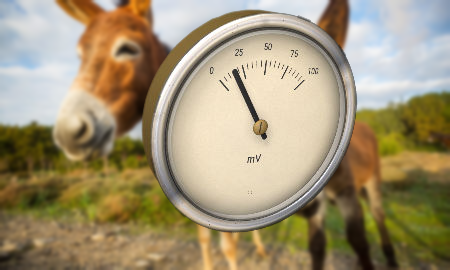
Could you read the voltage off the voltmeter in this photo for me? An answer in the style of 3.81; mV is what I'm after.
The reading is 15; mV
